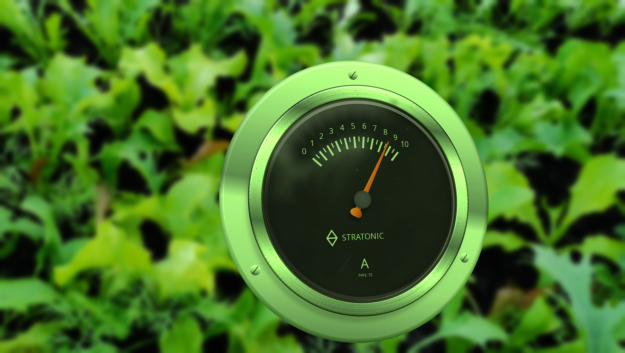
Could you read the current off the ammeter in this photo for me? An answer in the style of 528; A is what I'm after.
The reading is 8.5; A
